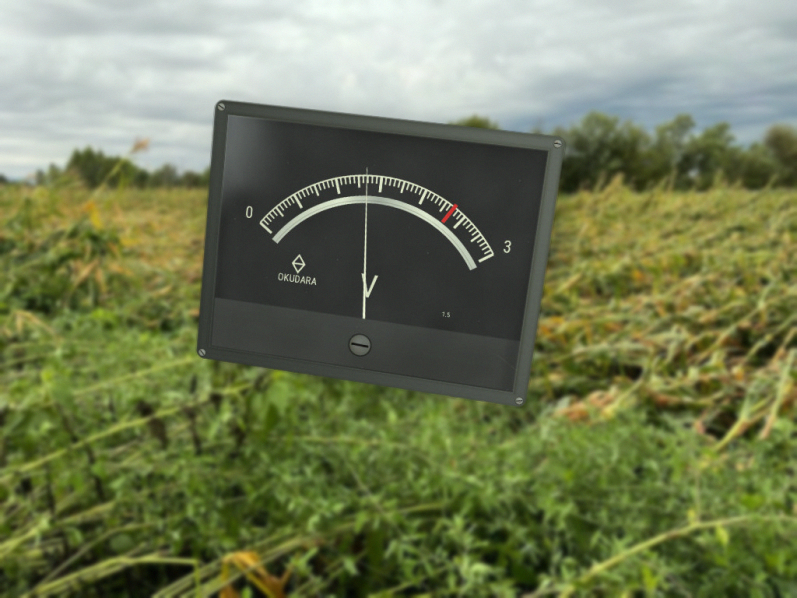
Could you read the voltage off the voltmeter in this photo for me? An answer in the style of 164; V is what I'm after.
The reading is 1.35; V
